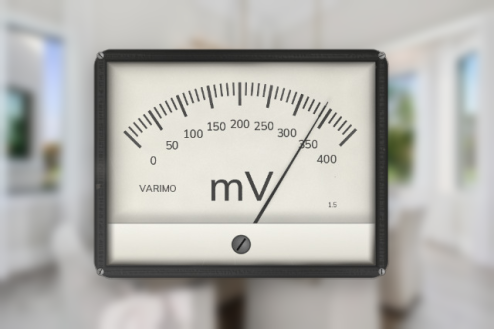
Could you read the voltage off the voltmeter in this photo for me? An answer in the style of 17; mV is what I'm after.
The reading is 340; mV
